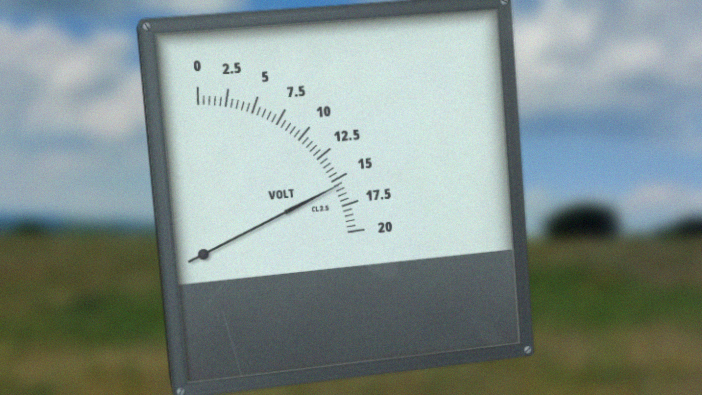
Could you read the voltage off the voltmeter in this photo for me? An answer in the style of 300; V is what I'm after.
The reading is 15.5; V
